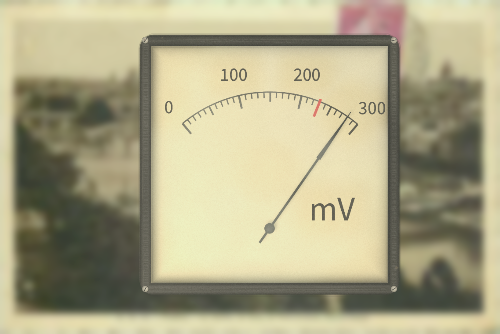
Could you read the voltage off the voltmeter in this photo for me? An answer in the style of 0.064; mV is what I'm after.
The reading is 280; mV
